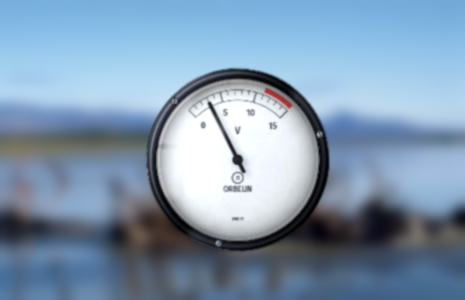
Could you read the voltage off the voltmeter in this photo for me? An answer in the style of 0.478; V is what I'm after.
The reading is 3; V
